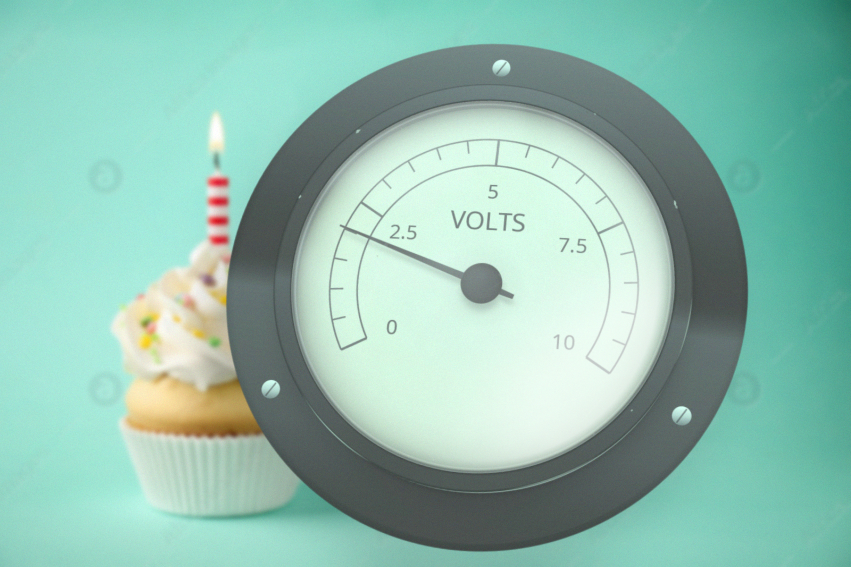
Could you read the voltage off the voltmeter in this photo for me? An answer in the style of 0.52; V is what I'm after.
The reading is 2; V
